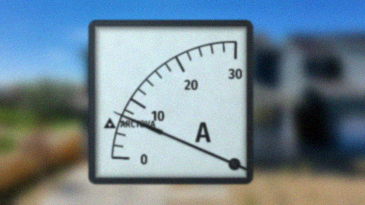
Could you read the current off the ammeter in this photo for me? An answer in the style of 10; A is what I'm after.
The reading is 7; A
